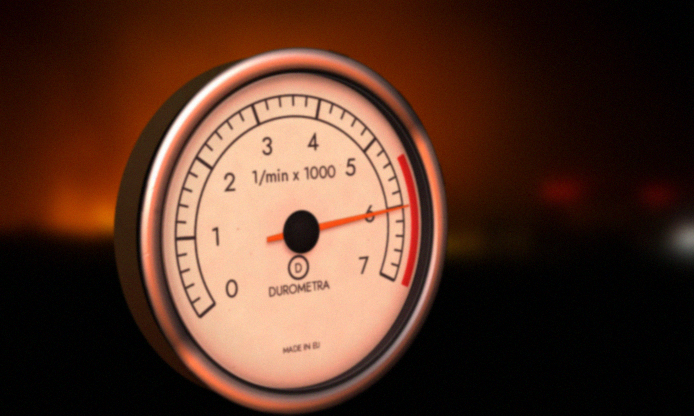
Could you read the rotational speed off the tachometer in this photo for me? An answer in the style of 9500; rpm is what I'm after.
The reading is 6000; rpm
